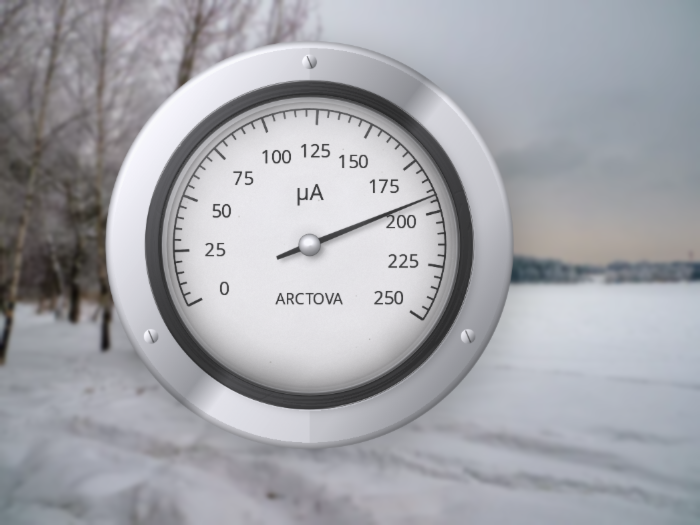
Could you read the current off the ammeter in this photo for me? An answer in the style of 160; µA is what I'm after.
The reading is 192.5; µA
